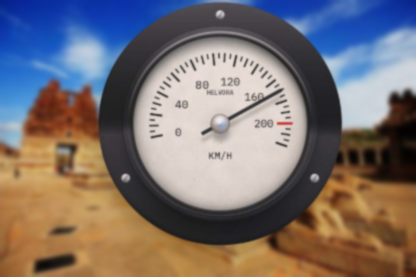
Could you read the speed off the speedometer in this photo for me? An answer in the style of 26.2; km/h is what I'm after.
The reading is 170; km/h
